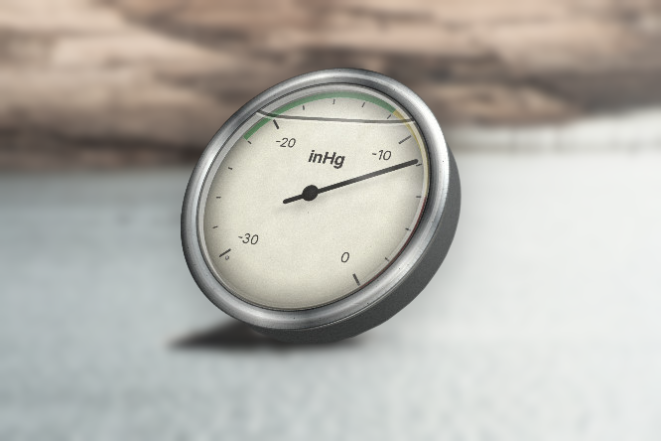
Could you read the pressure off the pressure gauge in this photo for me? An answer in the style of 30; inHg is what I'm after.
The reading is -8; inHg
